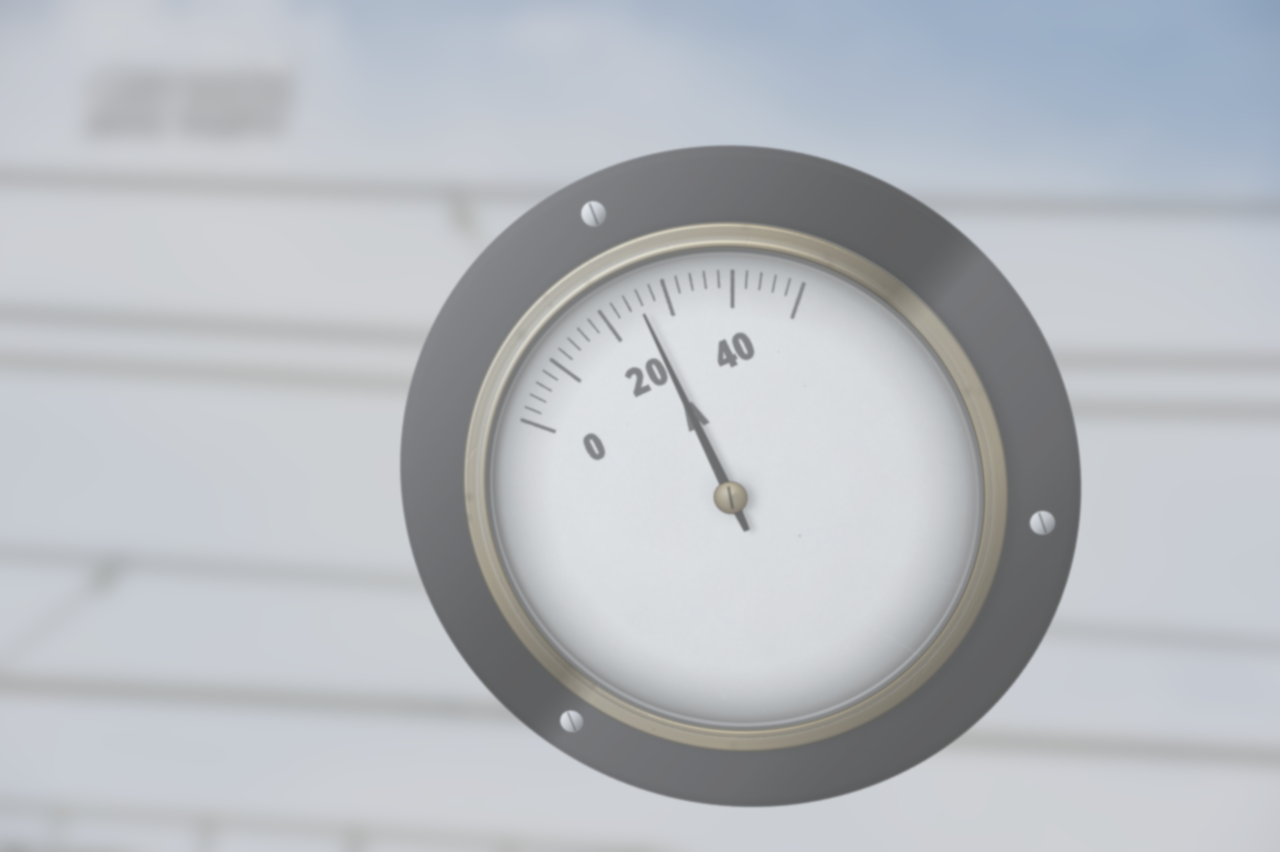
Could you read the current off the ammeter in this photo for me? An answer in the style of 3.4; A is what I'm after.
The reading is 26; A
